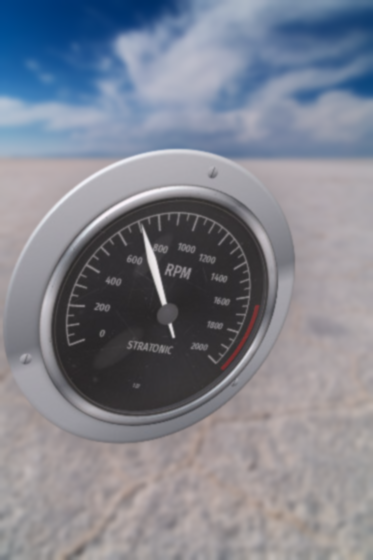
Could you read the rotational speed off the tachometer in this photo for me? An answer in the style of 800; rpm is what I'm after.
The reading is 700; rpm
